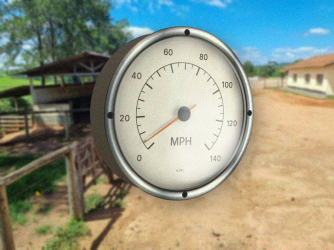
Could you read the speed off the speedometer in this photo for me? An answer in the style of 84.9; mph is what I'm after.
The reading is 5; mph
